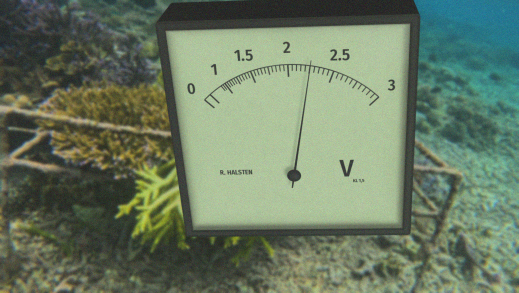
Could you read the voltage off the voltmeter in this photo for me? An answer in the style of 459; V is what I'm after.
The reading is 2.25; V
